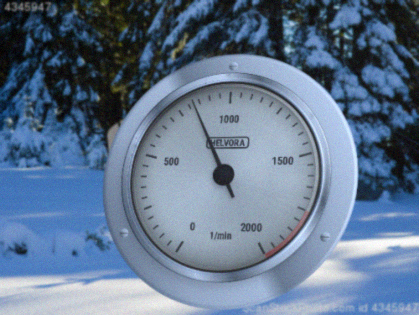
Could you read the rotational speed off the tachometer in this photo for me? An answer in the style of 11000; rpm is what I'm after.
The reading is 825; rpm
